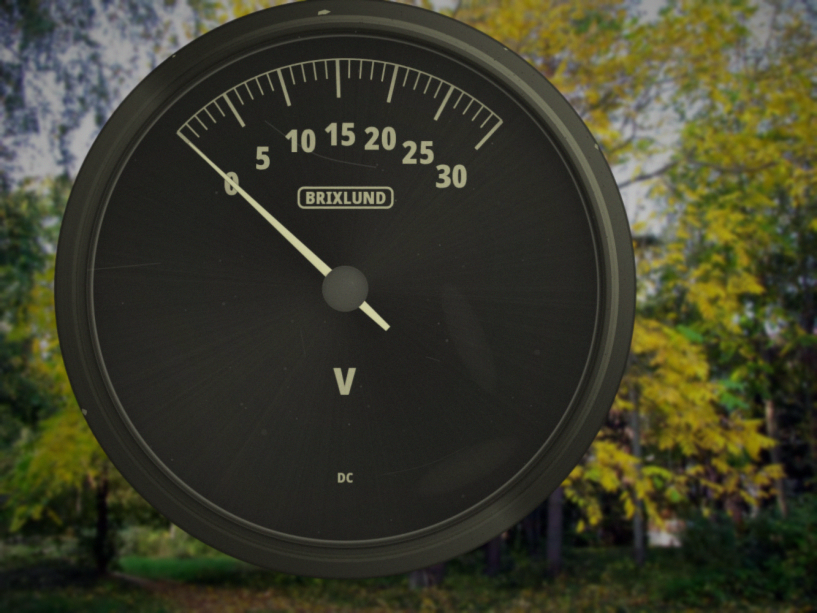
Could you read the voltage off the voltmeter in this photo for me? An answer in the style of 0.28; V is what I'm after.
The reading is 0; V
